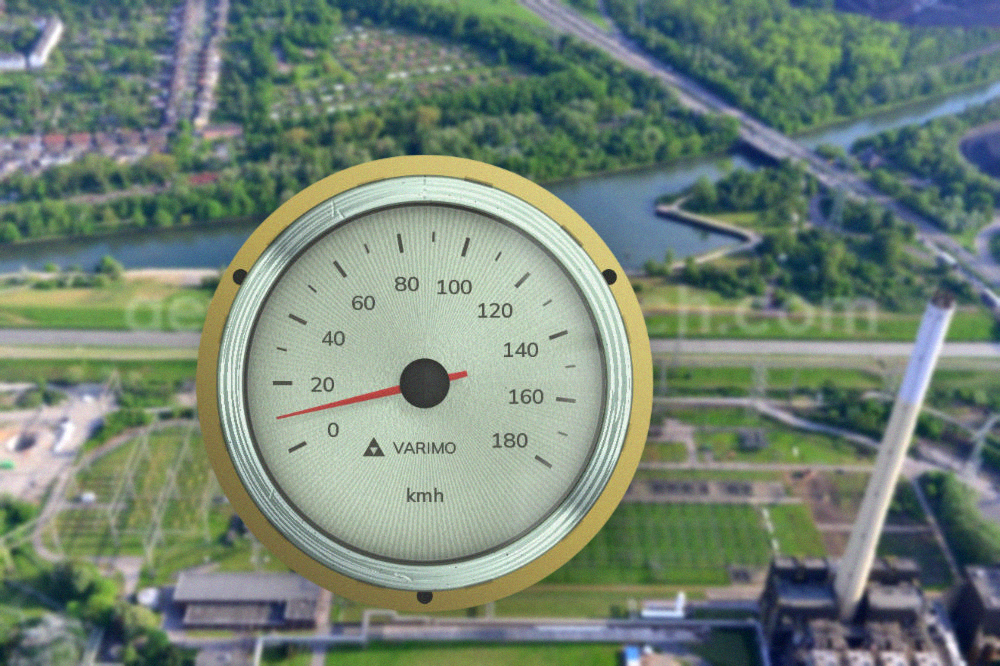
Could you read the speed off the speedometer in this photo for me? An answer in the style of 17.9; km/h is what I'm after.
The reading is 10; km/h
